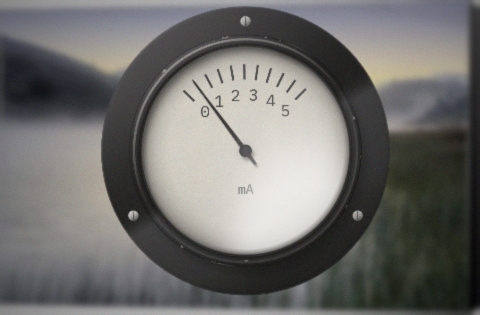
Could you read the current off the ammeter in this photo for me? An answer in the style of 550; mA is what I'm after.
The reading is 0.5; mA
